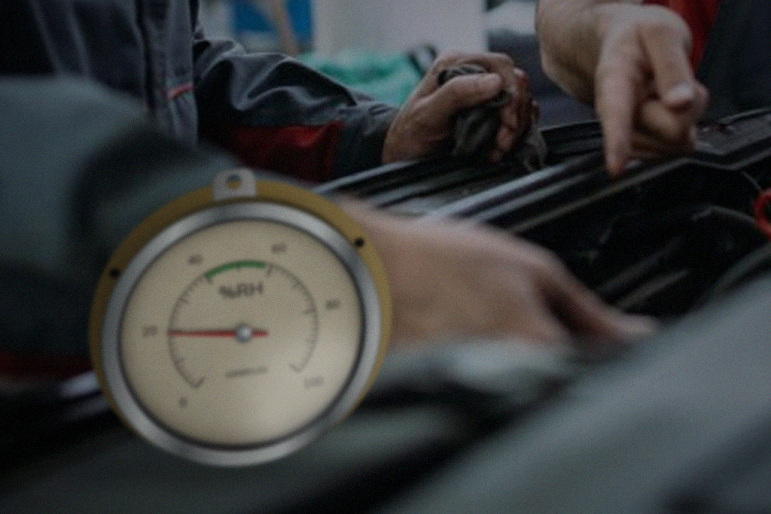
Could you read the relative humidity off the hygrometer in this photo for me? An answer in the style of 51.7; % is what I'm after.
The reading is 20; %
